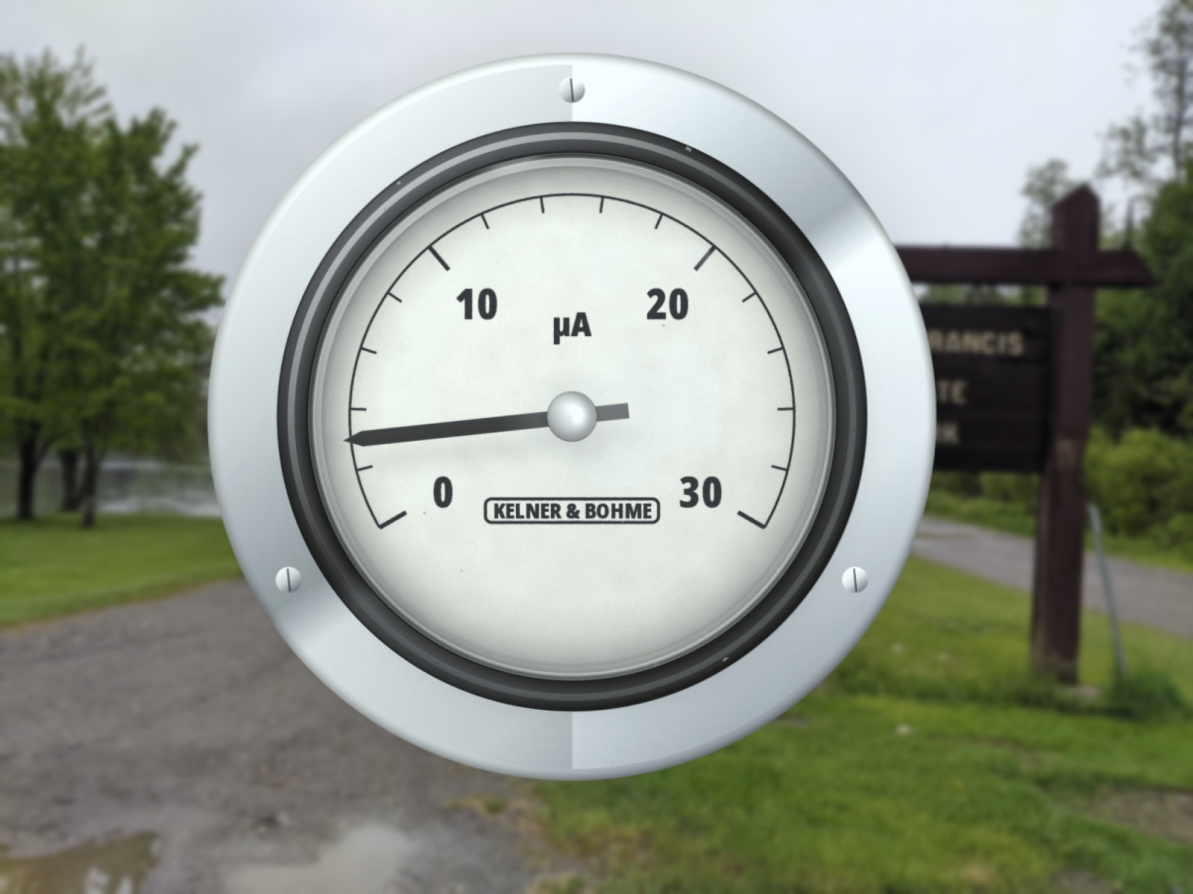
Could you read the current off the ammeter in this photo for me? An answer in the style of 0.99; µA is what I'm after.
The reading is 3; µA
